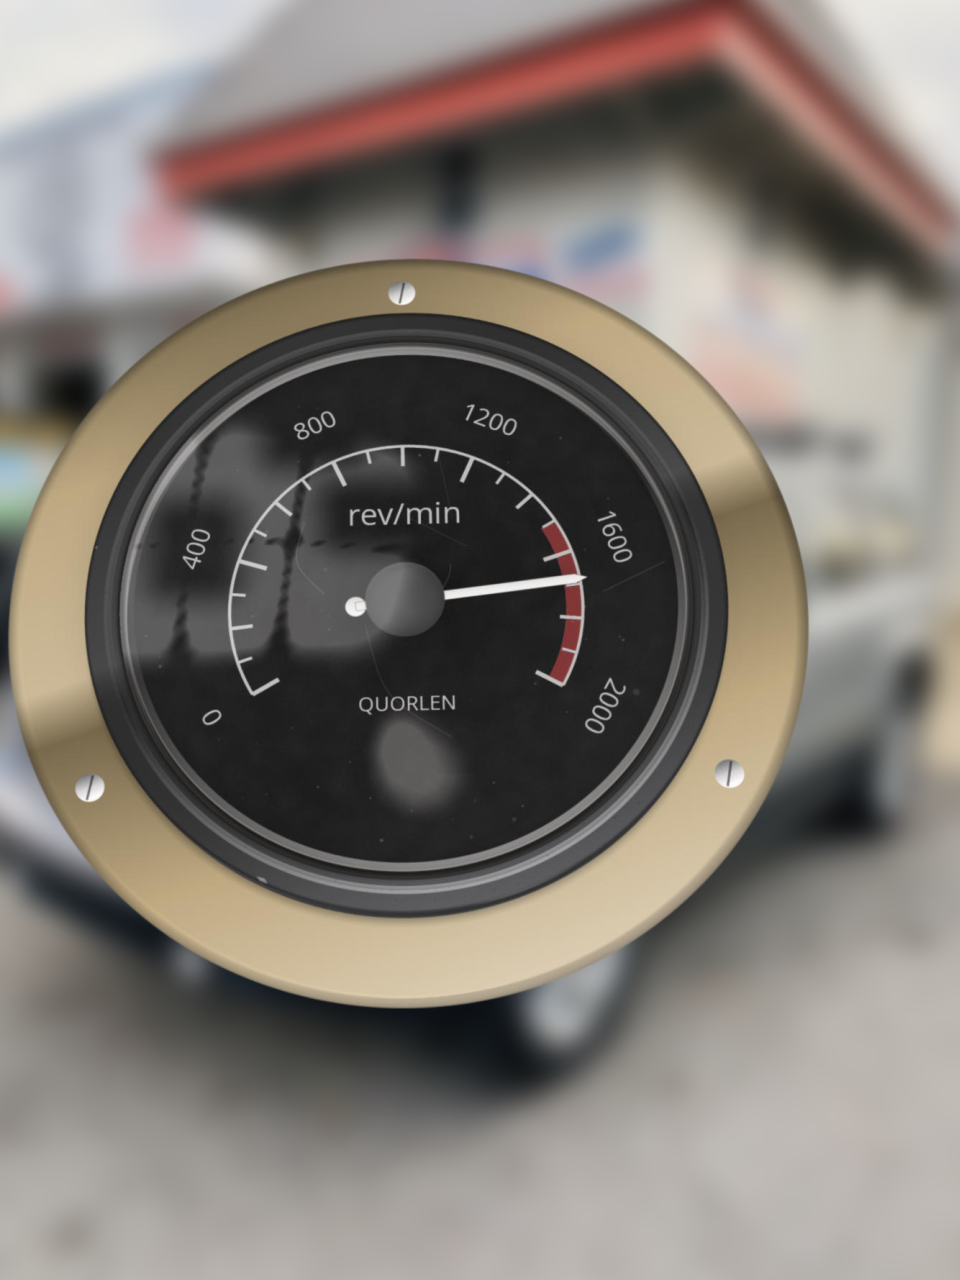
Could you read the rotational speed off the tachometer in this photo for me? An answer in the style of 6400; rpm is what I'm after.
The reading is 1700; rpm
